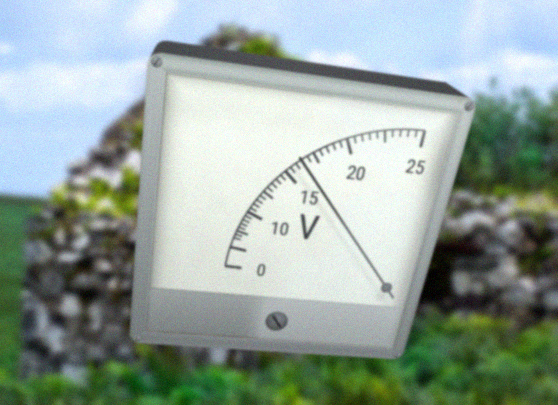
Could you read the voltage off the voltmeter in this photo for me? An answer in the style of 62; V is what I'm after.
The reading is 16.5; V
